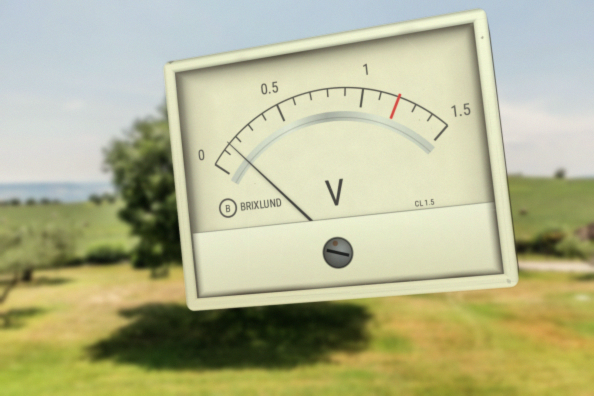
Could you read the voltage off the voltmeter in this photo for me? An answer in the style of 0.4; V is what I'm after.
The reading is 0.15; V
